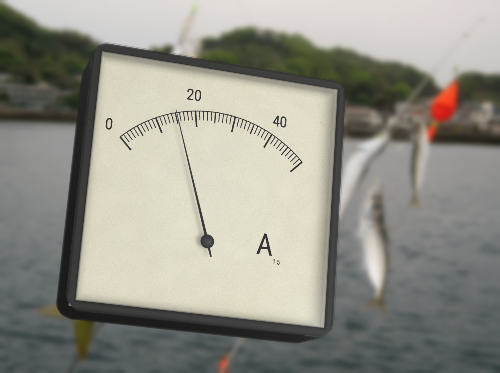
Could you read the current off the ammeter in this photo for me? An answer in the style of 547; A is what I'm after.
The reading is 15; A
